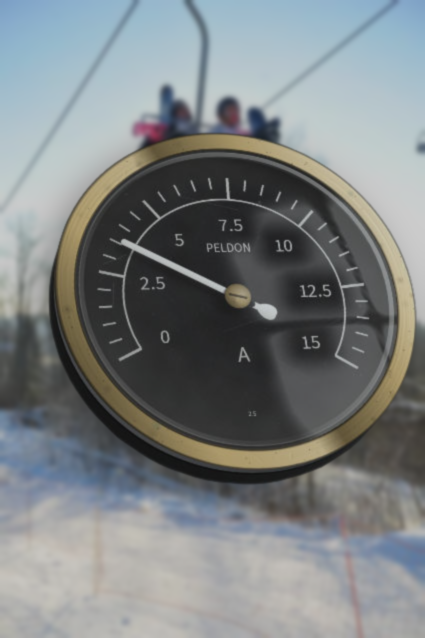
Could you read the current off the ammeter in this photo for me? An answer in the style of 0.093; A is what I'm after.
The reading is 3.5; A
